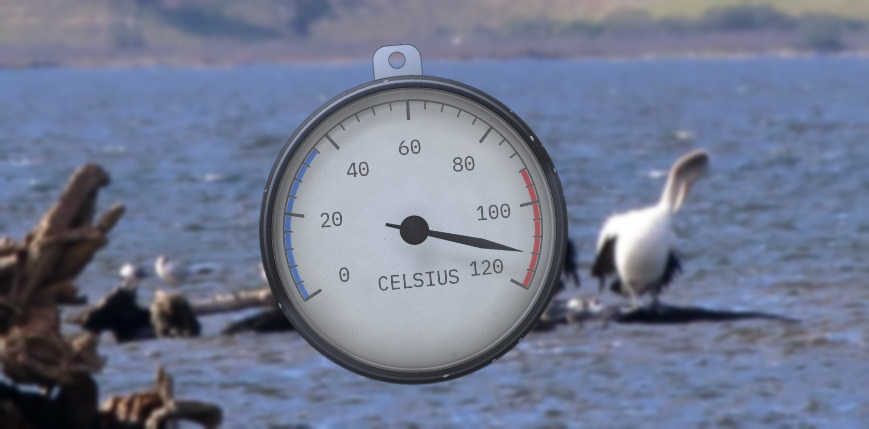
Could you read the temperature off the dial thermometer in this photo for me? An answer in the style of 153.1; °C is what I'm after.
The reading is 112; °C
